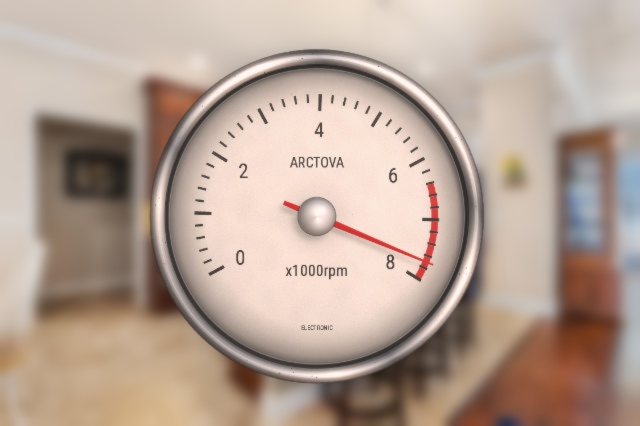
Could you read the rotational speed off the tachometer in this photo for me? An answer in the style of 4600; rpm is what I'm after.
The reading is 7700; rpm
